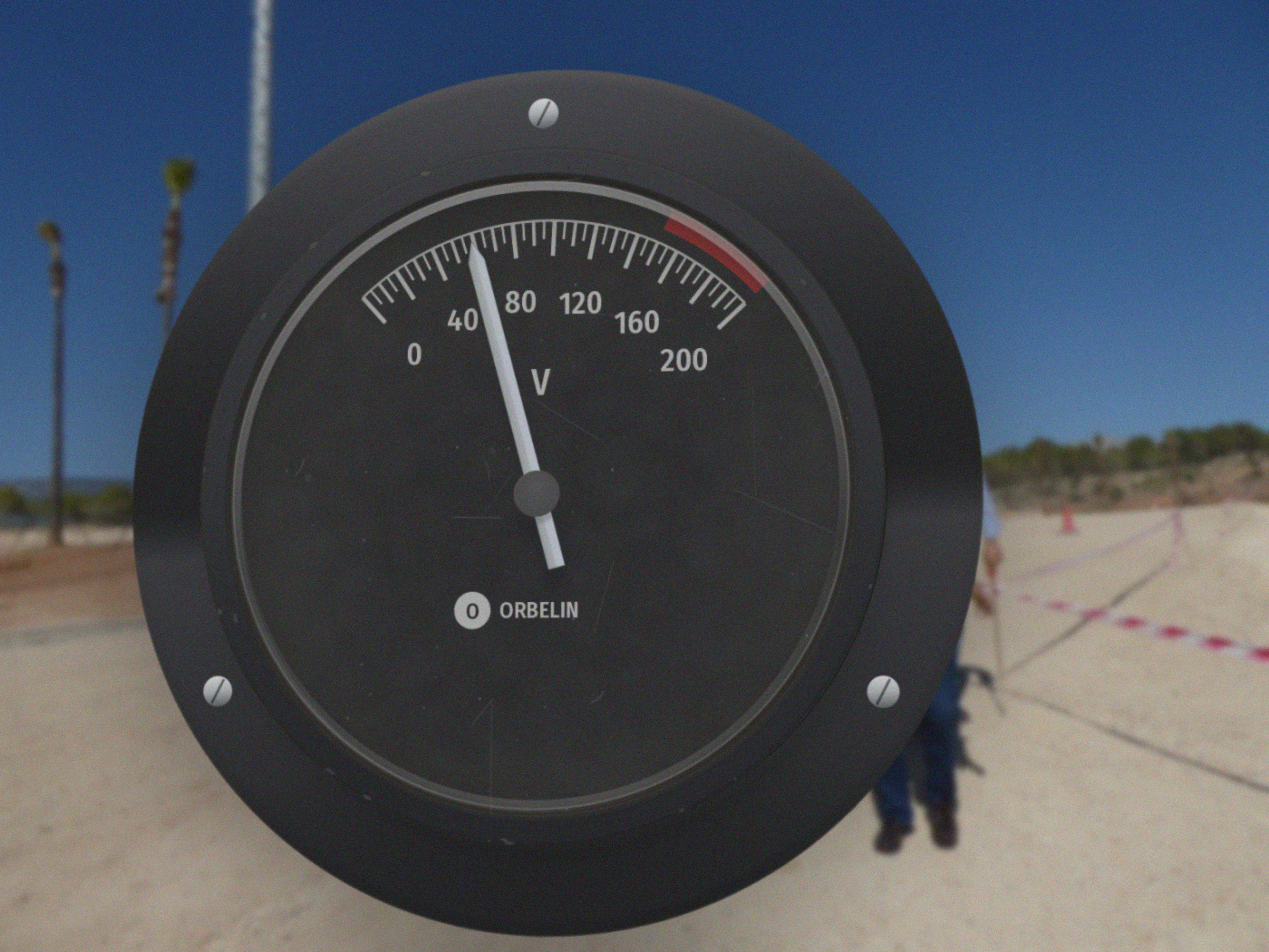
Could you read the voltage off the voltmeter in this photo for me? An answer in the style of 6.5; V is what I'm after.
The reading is 60; V
